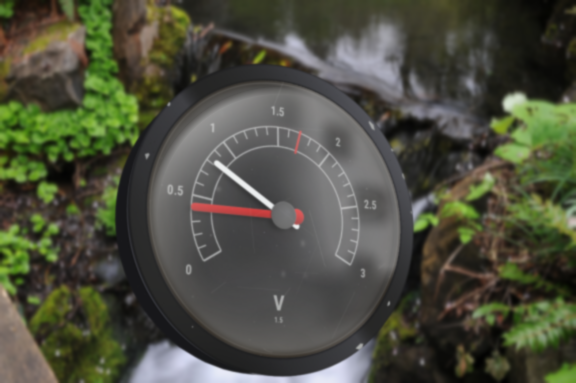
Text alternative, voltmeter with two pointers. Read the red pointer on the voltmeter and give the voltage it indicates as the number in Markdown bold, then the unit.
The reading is **0.4** V
